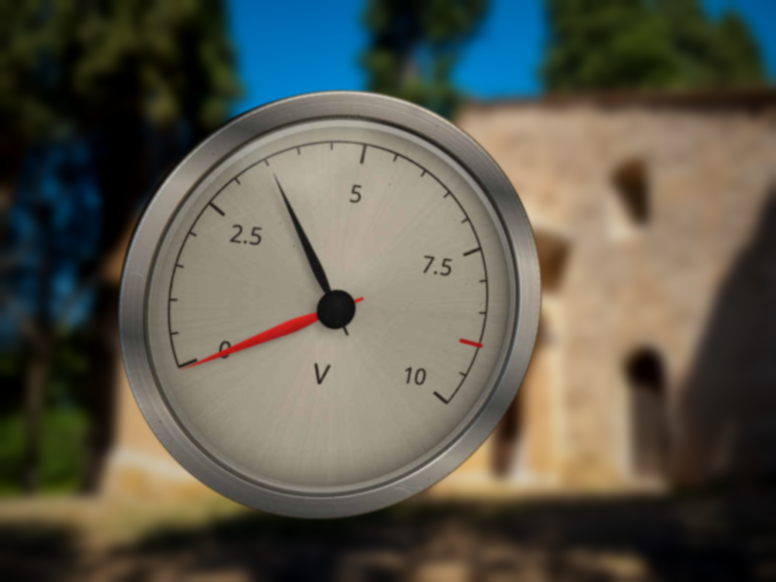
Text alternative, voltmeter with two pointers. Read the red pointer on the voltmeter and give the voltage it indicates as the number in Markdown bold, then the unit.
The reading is **0** V
